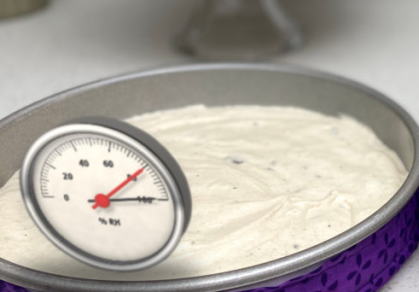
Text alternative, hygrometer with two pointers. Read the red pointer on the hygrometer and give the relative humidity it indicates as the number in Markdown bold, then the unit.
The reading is **80** %
